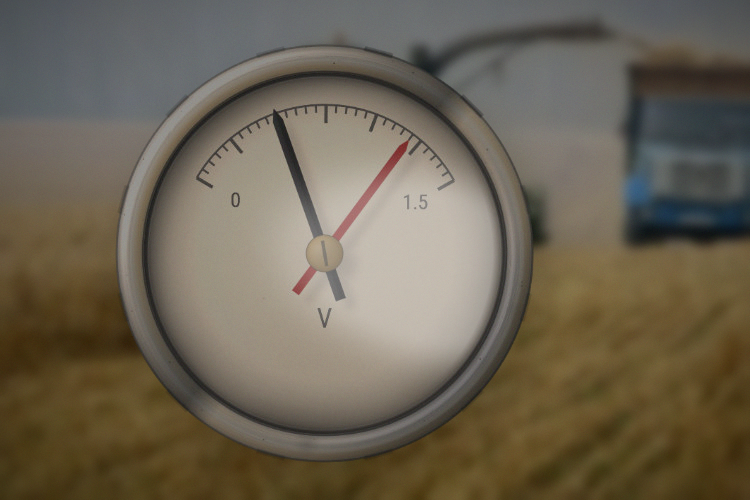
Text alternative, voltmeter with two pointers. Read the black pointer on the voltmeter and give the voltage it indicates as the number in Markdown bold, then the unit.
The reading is **0.5** V
